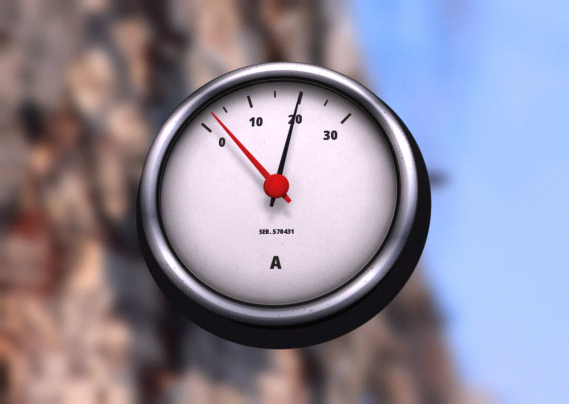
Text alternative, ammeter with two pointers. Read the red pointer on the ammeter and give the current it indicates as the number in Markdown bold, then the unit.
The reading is **2.5** A
